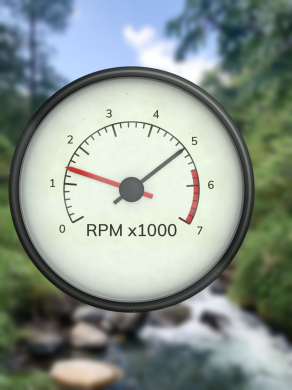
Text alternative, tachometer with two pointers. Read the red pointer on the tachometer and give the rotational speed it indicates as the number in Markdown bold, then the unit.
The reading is **1400** rpm
